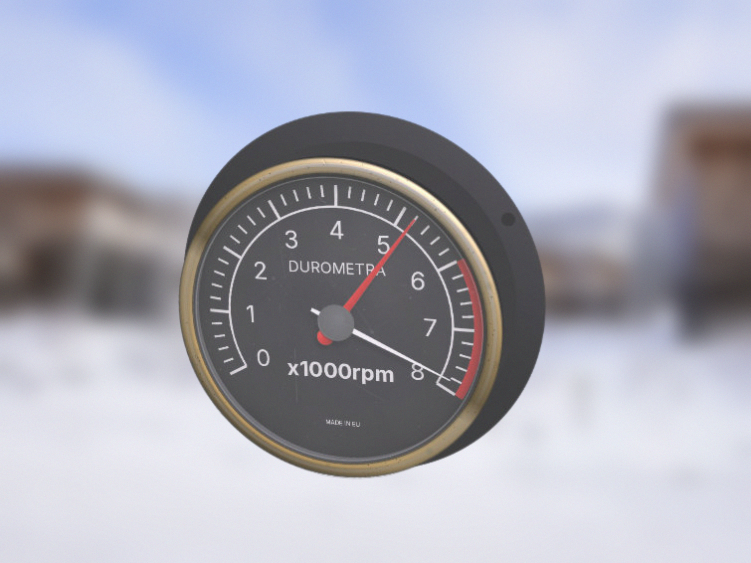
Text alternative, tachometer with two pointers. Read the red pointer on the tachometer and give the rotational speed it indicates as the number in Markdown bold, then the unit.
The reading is **5200** rpm
